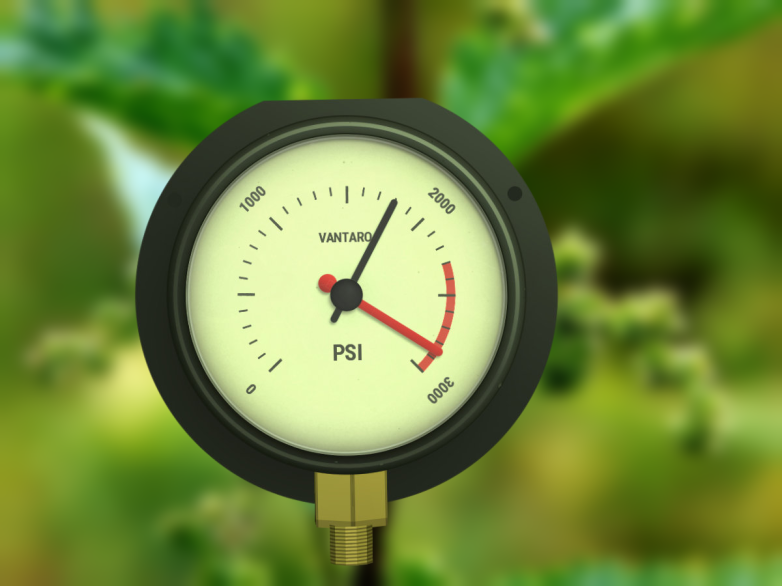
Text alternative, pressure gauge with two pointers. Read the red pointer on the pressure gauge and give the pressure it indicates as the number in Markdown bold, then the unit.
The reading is **2850** psi
